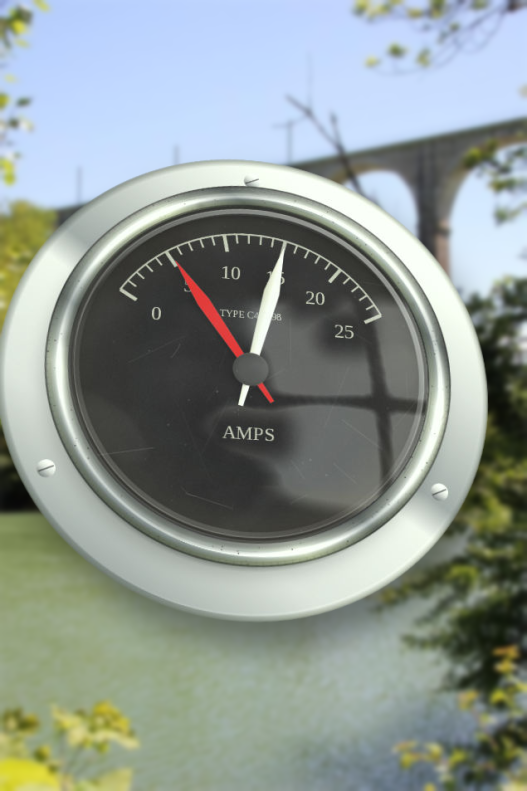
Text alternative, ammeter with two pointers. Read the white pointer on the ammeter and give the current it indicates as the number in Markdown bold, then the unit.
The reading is **15** A
